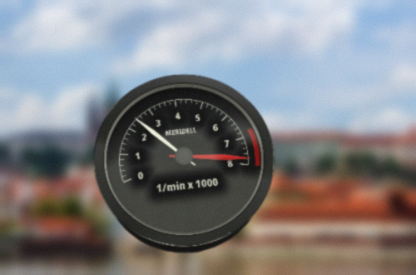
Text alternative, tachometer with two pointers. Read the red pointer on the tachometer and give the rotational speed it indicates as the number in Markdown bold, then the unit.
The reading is **7800** rpm
